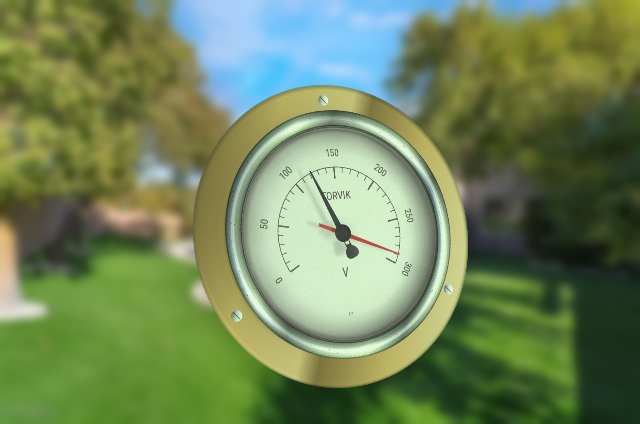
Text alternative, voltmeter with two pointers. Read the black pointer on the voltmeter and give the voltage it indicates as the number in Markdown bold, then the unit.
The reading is **120** V
